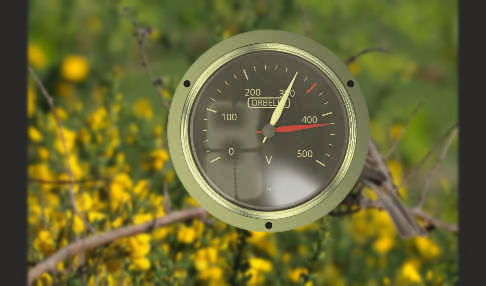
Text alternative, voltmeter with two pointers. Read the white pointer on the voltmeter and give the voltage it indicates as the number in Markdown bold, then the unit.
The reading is **300** V
